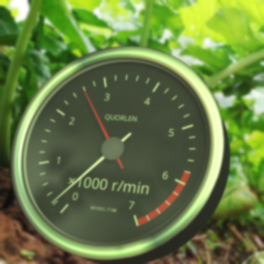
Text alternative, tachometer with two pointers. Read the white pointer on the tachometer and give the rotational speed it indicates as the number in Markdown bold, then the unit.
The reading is **200** rpm
